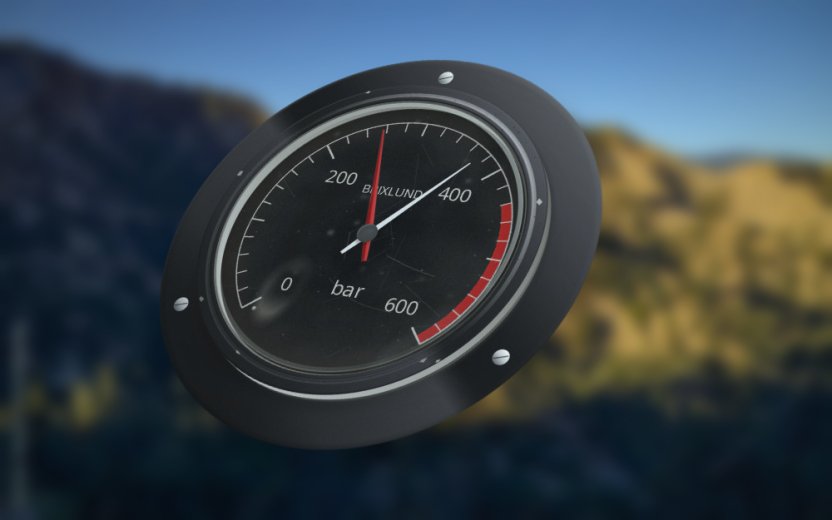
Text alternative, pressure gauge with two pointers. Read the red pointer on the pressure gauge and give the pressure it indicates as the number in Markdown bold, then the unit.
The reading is **260** bar
